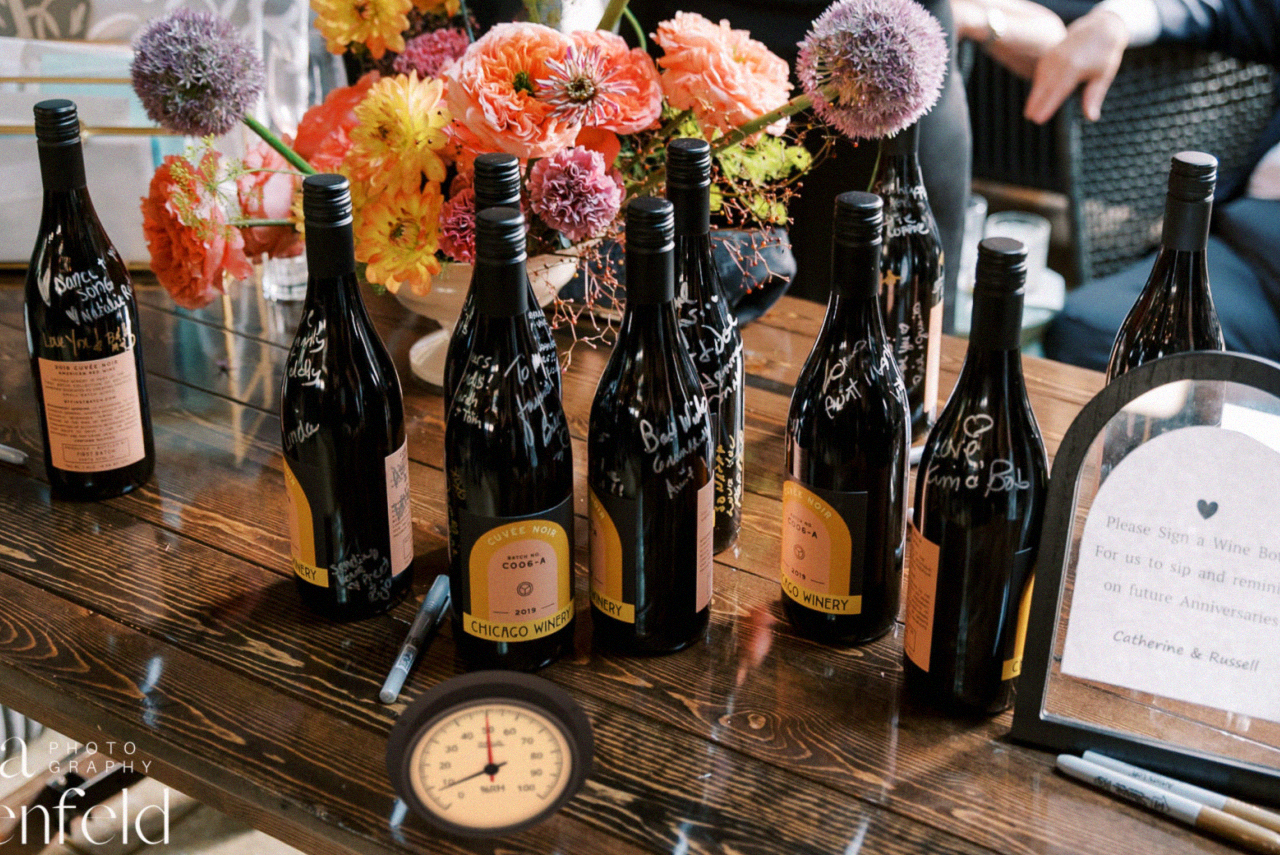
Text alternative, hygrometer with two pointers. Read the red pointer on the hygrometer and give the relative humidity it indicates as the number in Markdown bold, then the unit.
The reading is **50** %
